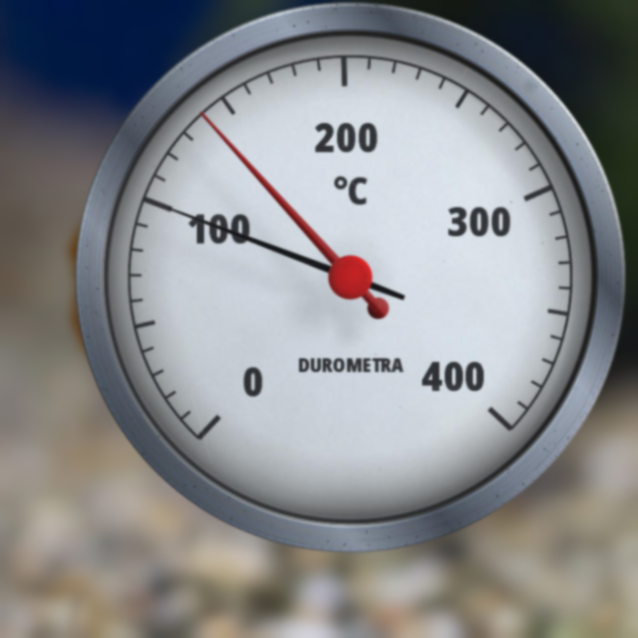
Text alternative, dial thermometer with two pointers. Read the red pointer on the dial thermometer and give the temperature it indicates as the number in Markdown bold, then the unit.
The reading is **140** °C
